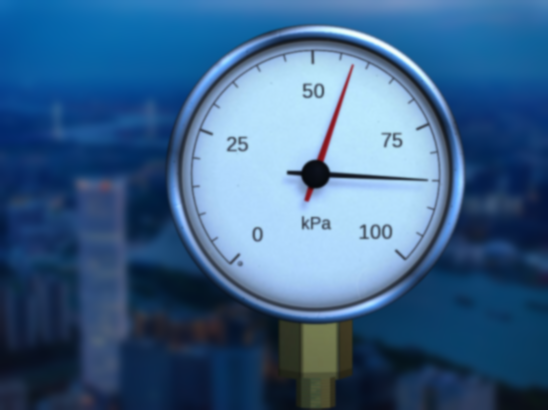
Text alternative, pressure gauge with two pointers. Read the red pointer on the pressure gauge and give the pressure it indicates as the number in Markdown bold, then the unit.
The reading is **57.5** kPa
